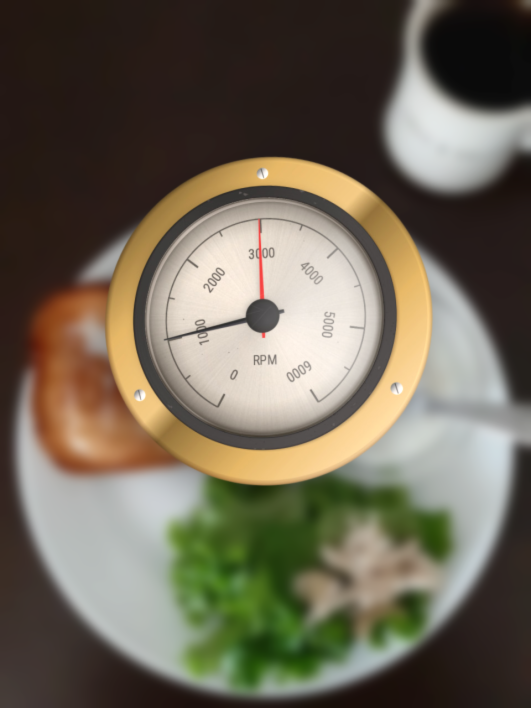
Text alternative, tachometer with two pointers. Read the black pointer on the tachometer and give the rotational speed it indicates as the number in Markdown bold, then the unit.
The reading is **1000** rpm
